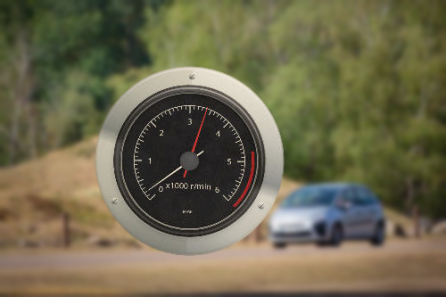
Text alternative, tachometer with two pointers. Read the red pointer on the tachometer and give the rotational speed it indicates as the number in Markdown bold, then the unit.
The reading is **3400** rpm
